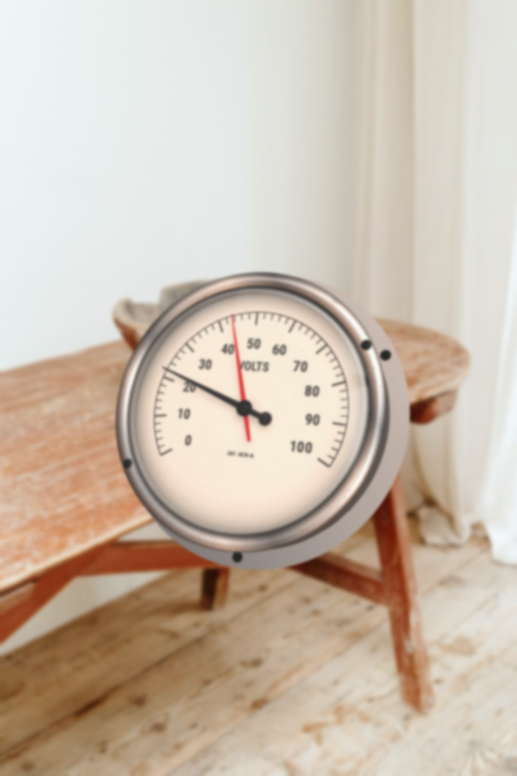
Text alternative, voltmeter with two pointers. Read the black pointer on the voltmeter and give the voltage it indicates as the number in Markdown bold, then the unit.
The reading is **22** V
